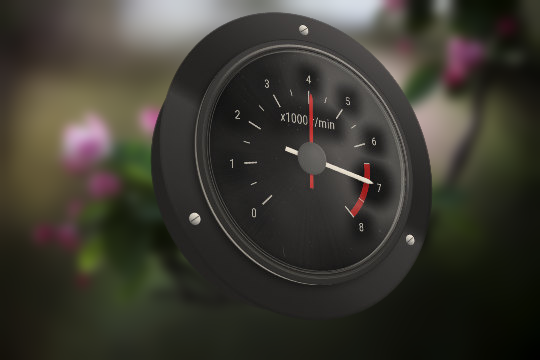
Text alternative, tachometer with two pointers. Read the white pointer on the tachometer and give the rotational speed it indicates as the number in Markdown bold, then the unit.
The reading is **7000** rpm
